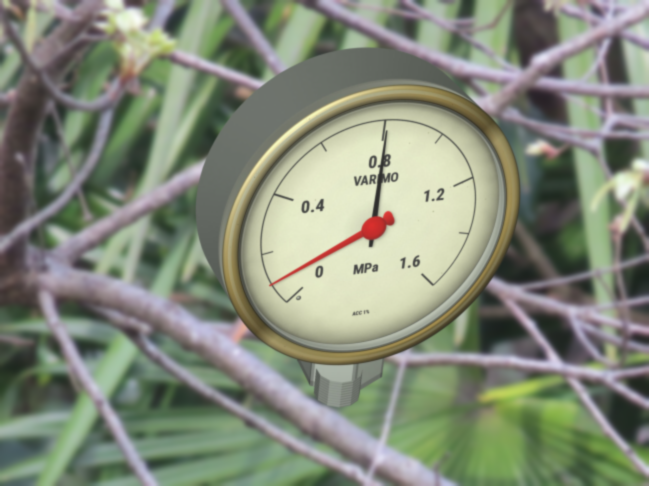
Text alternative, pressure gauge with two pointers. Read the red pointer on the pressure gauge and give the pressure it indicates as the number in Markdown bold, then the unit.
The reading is **0.1** MPa
